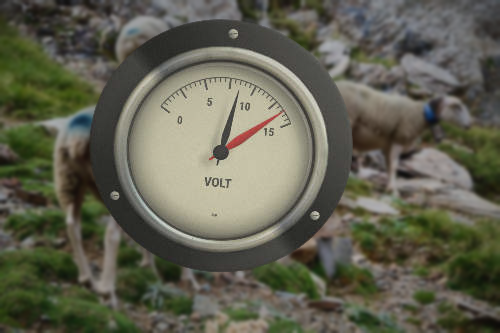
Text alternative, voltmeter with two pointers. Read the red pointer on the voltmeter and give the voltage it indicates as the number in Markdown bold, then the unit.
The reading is **13.5** V
